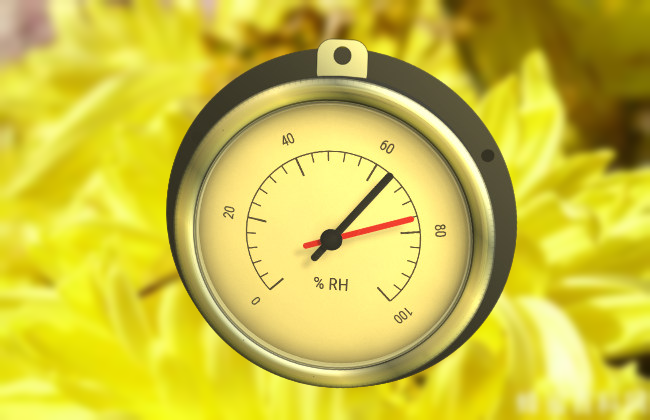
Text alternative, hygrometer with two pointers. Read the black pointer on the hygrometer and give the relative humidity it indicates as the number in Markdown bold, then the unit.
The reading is **64** %
